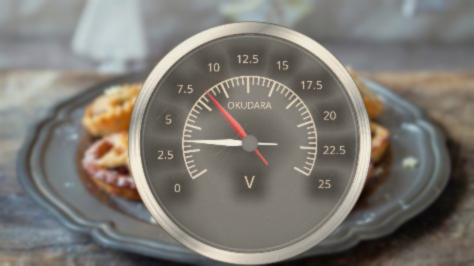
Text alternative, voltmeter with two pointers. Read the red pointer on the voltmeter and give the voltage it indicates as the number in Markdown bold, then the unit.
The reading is **8.5** V
